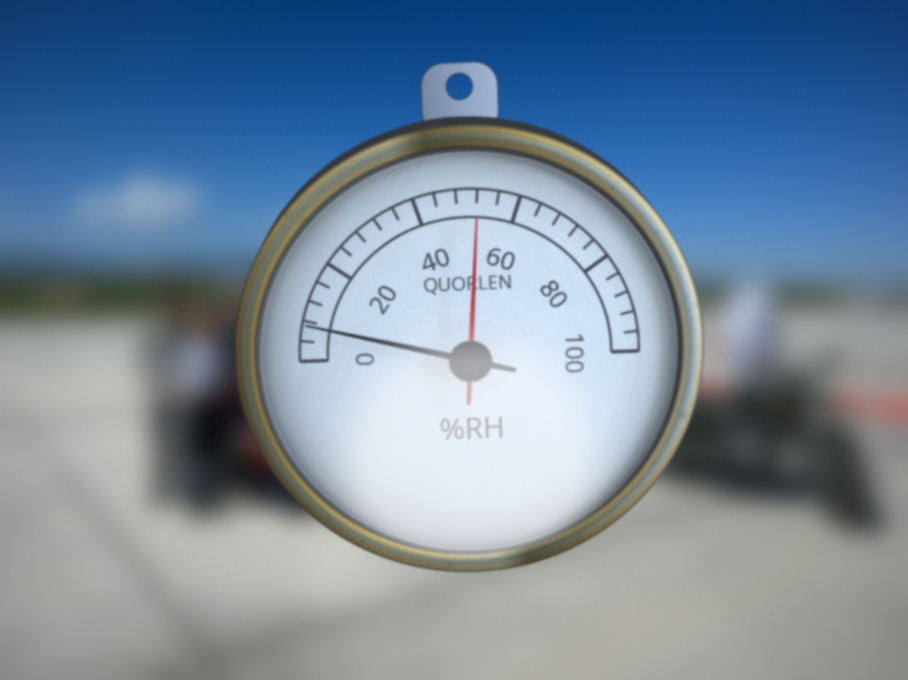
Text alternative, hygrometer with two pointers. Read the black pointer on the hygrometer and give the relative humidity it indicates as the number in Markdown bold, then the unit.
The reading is **8** %
